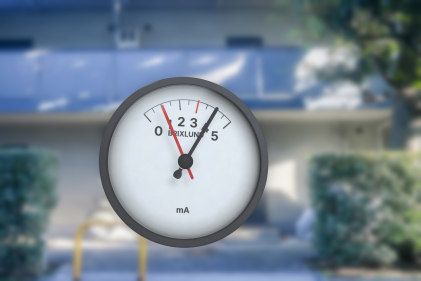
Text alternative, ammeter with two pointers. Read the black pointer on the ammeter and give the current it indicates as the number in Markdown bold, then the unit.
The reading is **4** mA
